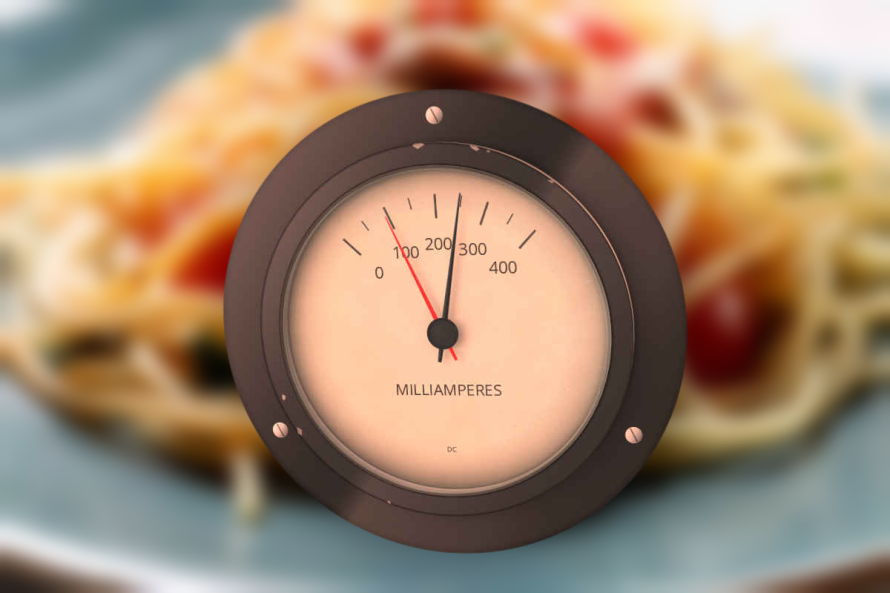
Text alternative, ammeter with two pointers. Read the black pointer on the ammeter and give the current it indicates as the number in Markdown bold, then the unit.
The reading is **250** mA
